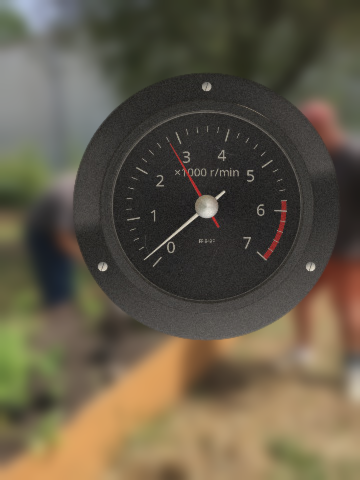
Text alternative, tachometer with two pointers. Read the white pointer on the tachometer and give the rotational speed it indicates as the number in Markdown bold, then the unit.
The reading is **200** rpm
